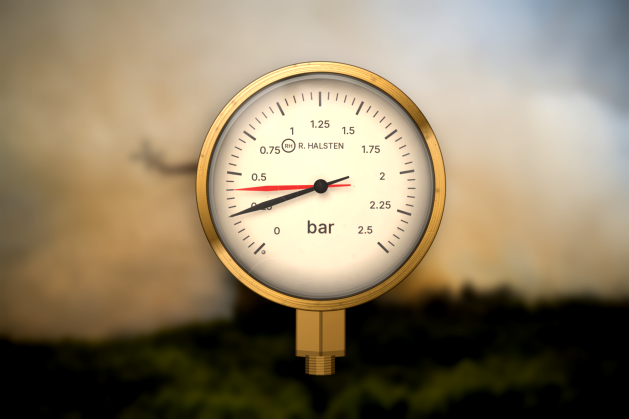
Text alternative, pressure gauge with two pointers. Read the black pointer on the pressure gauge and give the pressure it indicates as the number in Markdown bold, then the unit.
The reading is **0.25** bar
